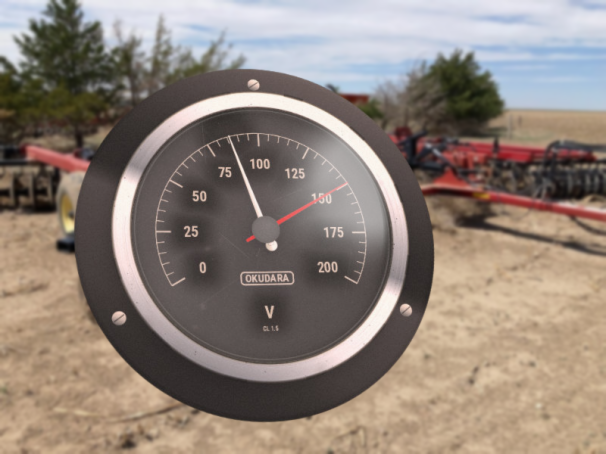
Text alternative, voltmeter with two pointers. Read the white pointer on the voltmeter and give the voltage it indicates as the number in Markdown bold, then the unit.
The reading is **85** V
